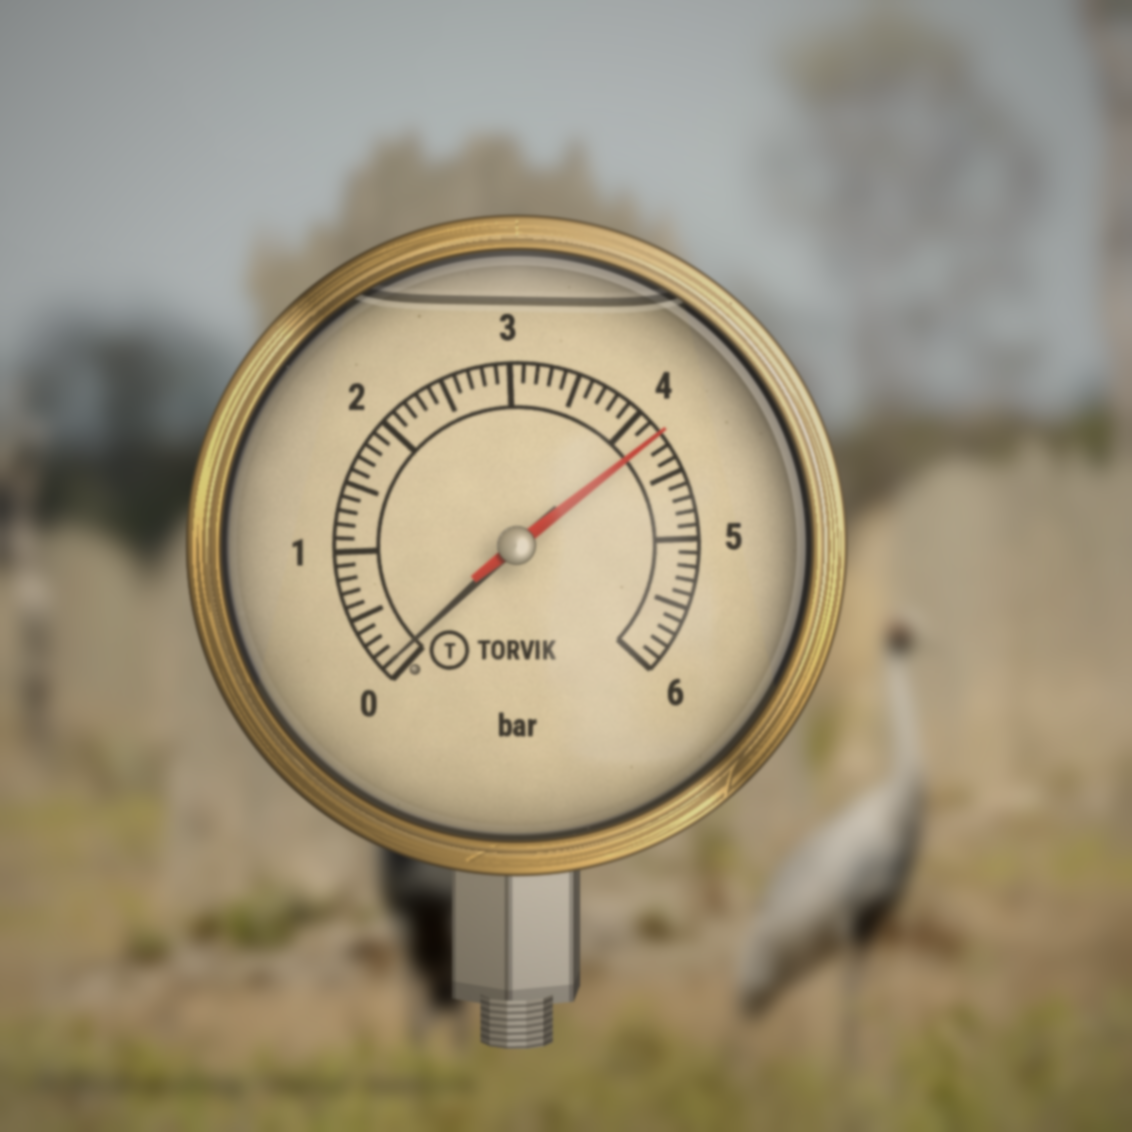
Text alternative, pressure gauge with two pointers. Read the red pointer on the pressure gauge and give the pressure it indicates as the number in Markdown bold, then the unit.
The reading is **4.2** bar
